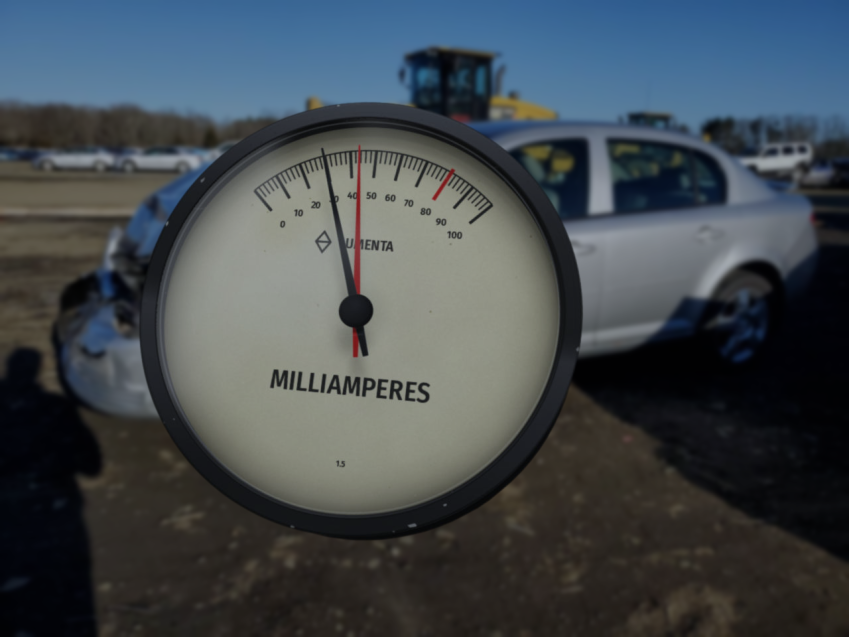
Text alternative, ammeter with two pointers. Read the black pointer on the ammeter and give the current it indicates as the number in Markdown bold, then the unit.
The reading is **30** mA
